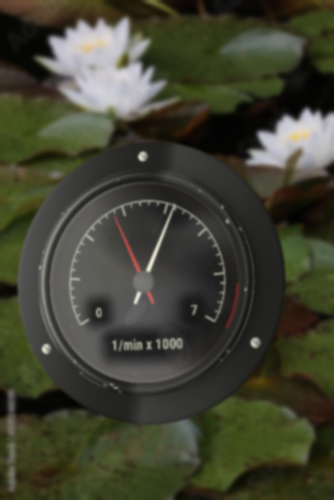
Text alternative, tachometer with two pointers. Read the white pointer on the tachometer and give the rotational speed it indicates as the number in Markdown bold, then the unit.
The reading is **4200** rpm
